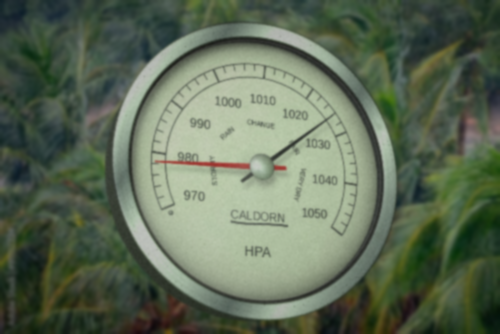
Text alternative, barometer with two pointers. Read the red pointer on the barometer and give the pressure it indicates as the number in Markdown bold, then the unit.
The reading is **978** hPa
